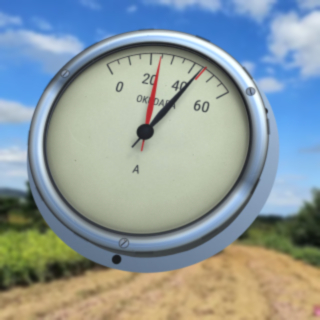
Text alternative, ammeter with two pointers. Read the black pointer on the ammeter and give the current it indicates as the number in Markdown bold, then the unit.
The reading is **45** A
